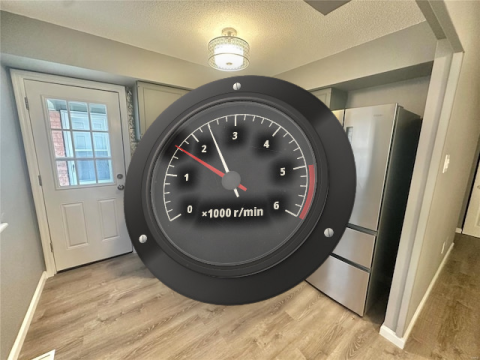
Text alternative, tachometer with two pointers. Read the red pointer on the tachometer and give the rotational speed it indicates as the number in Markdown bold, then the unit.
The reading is **1600** rpm
